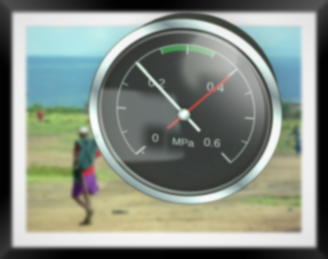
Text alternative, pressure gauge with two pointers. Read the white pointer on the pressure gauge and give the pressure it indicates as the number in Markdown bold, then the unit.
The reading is **0.2** MPa
